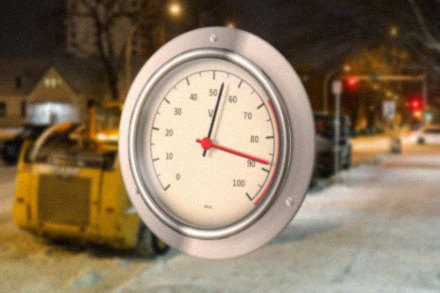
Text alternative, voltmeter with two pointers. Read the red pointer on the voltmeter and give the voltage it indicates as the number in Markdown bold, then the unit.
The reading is **87.5** V
